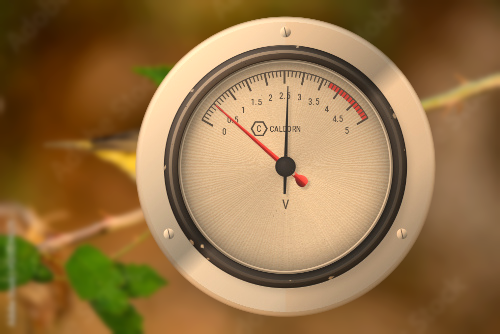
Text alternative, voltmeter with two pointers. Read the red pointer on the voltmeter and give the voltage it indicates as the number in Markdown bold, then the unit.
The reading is **0.5** V
